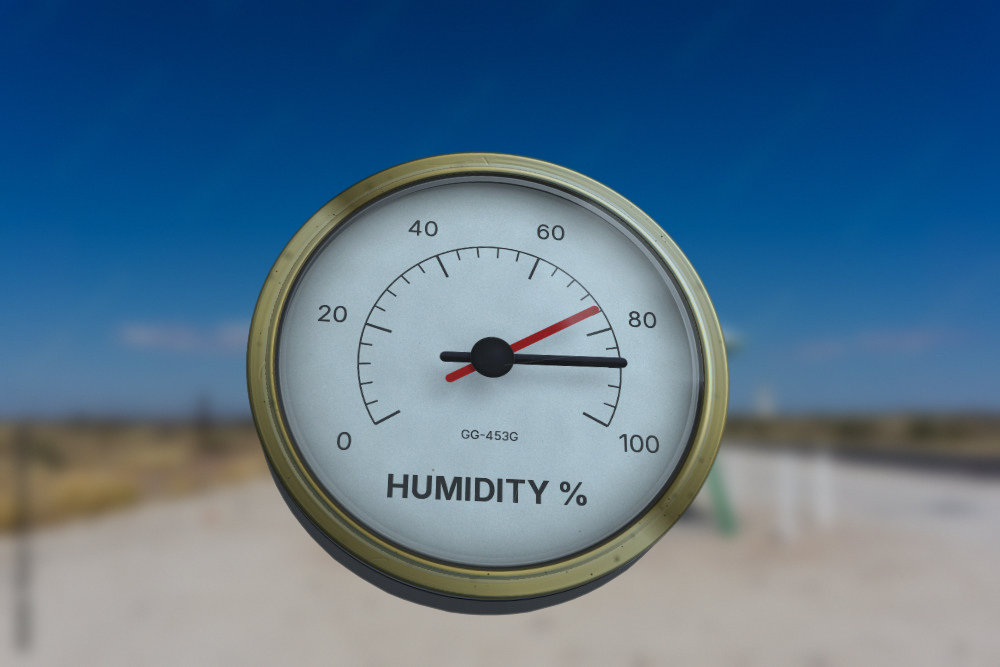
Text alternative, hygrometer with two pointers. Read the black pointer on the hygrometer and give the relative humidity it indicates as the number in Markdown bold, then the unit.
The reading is **88** %
